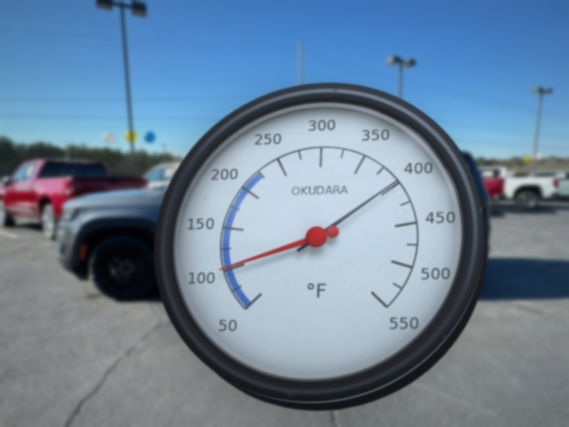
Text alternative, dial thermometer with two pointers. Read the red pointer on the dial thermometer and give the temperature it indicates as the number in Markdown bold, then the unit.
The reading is **100** °F
